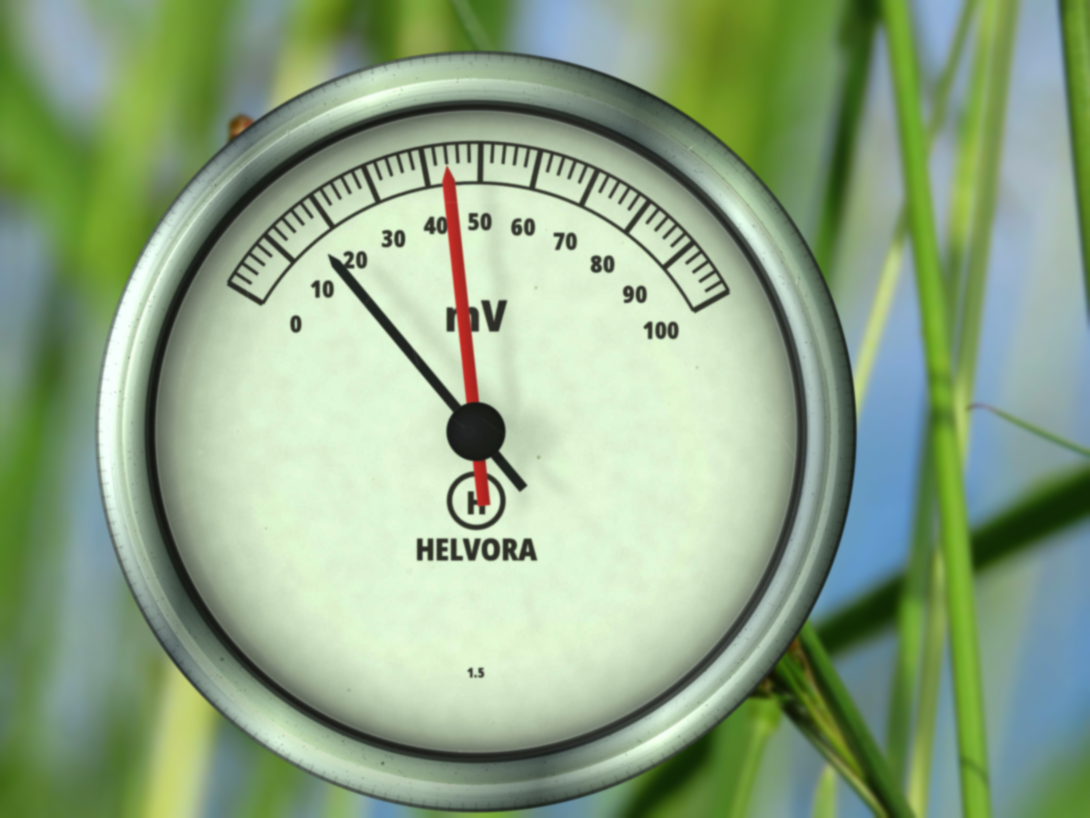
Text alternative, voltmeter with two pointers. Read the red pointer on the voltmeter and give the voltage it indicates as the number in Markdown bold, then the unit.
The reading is **44** mV
